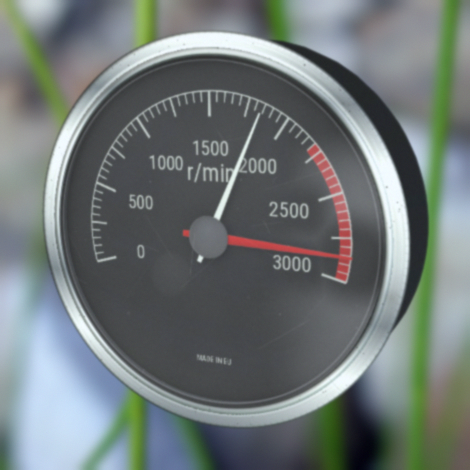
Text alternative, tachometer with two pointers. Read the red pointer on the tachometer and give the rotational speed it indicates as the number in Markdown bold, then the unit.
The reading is **2850** rpm
